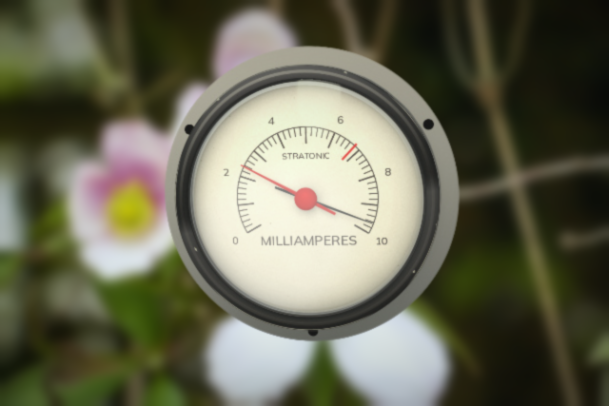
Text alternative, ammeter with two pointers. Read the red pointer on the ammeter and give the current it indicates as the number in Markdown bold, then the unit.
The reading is **2.4** mA
